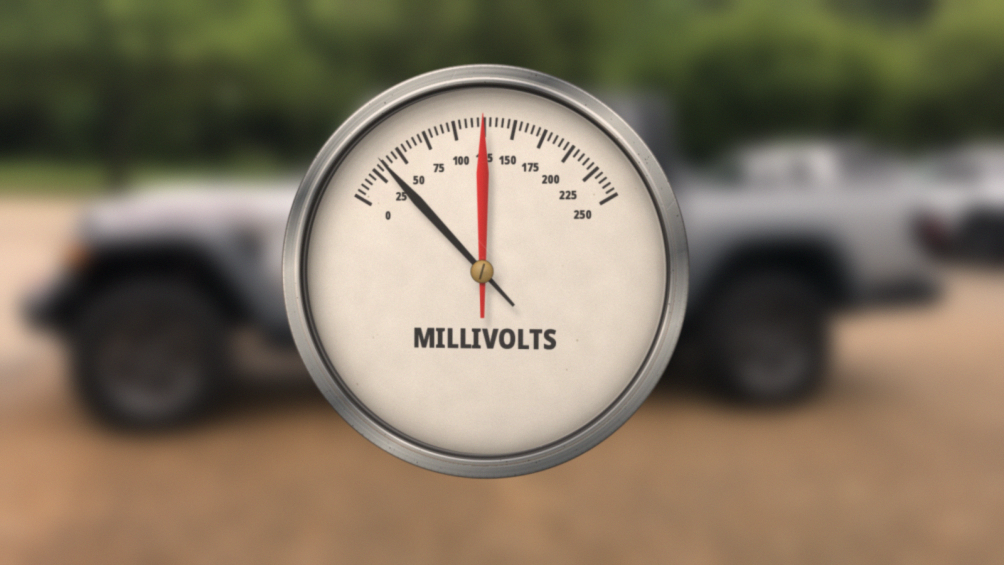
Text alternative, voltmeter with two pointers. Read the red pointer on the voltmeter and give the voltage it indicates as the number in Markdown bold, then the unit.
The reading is **125** mV
